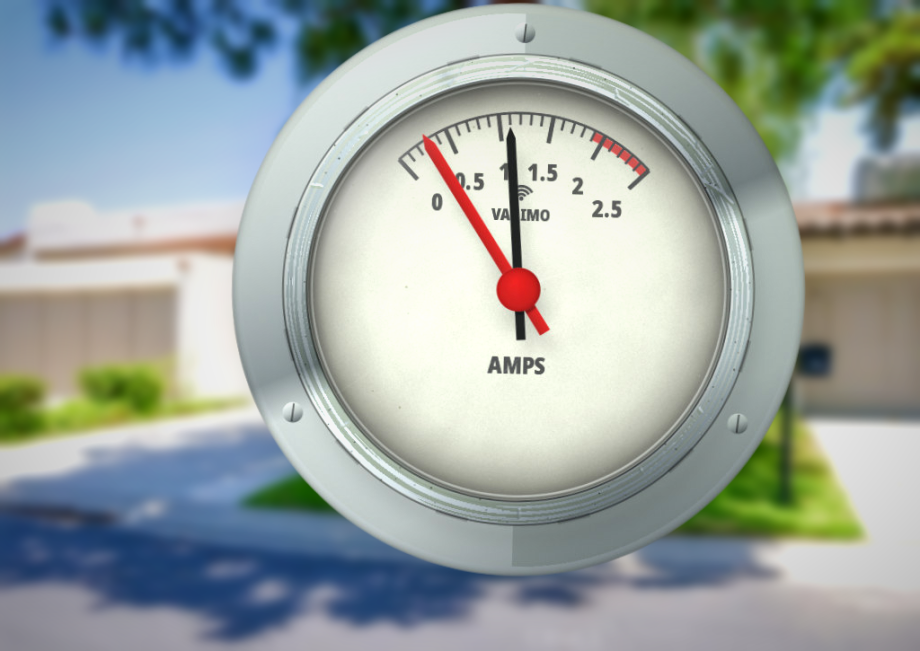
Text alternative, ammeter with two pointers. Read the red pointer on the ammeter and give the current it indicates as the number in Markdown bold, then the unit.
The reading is **0.3** A
